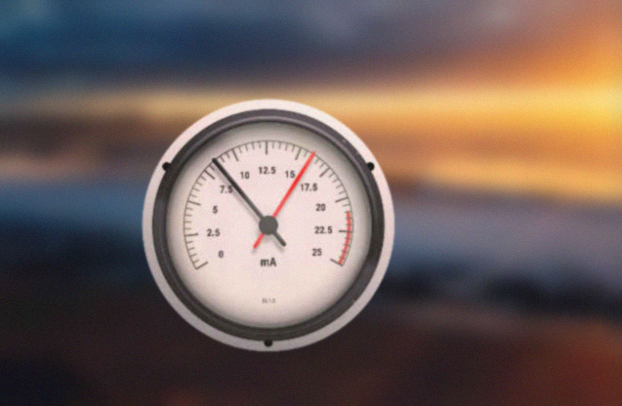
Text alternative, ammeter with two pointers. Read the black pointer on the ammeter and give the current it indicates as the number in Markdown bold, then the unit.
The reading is **8.5** mA
